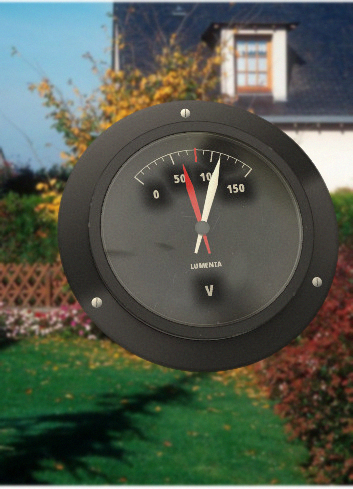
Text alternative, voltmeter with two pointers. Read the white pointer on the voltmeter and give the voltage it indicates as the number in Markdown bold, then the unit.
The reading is **110** V
